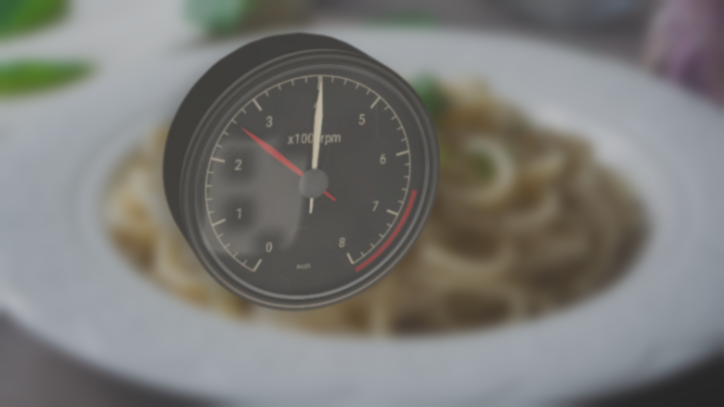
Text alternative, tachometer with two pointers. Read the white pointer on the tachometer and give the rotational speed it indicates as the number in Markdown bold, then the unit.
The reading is **4000** rpm
